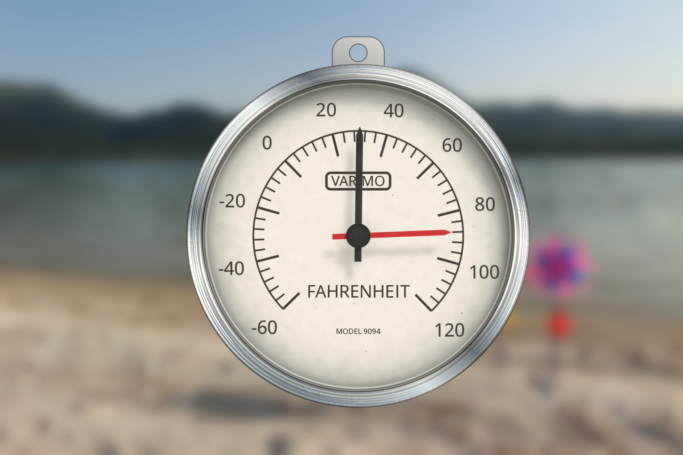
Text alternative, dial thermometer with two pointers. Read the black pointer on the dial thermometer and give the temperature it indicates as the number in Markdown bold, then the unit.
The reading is **30** °F
